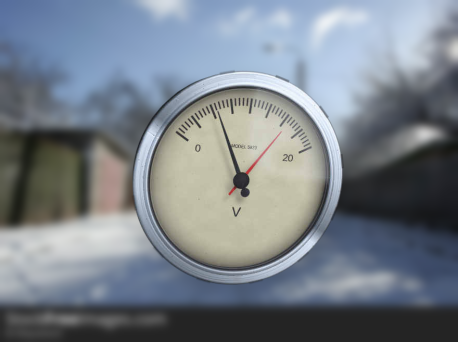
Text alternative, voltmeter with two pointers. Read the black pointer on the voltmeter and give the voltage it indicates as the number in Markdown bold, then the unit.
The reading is **5.5** V
